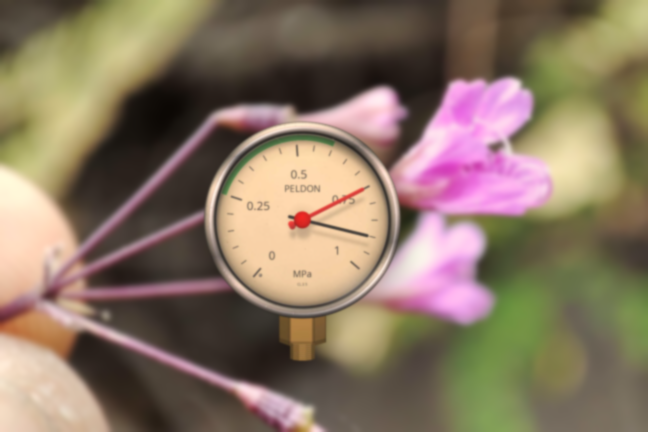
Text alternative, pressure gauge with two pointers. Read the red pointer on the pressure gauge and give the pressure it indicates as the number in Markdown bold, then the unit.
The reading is **0.75** MPa
